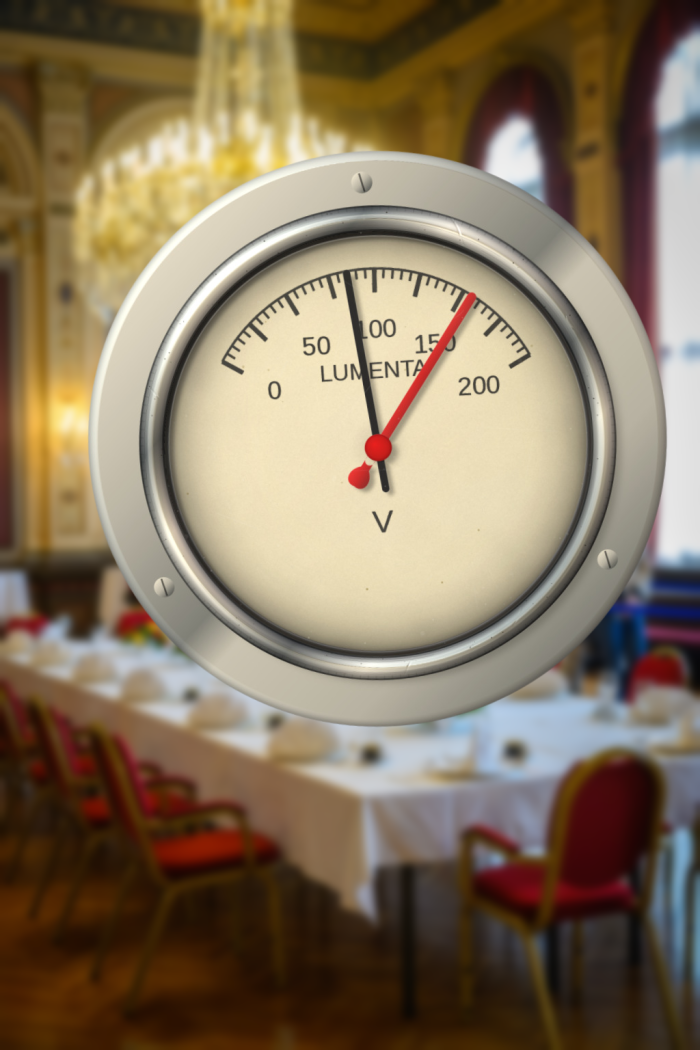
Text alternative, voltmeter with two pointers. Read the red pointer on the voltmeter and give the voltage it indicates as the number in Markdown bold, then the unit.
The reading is **155** V
